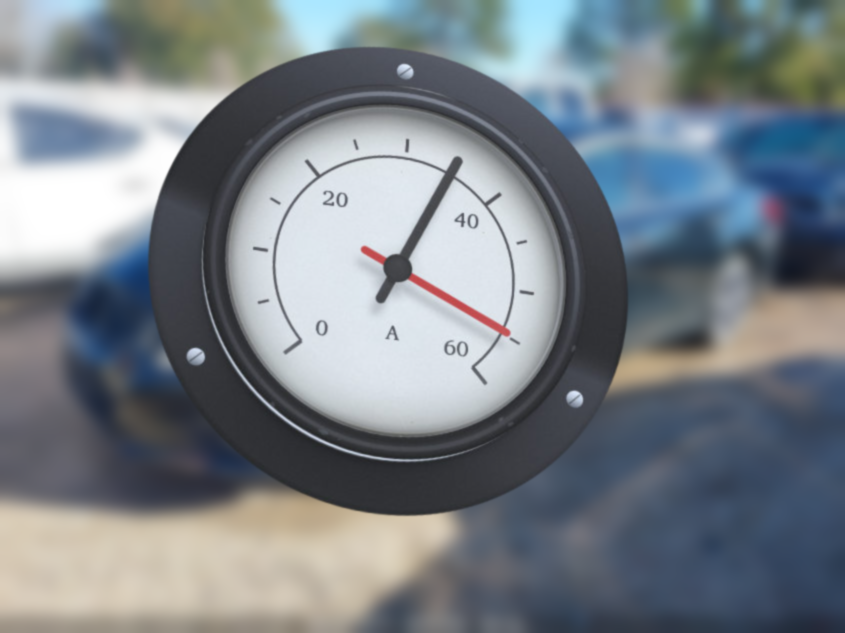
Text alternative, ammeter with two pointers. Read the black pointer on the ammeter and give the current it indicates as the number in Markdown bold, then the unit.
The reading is **35** A
